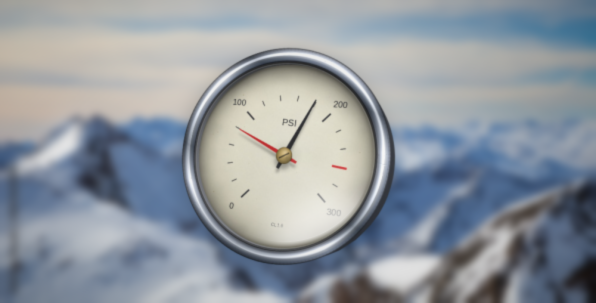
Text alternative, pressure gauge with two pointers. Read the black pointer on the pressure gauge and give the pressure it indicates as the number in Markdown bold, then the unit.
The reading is **180** psi
